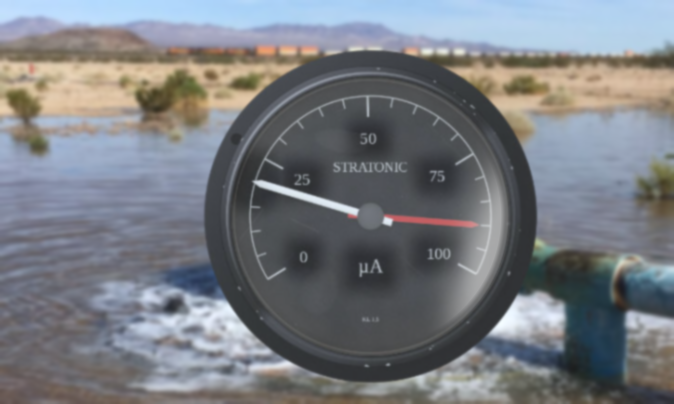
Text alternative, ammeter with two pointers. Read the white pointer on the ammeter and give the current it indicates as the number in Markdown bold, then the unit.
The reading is **20** µA
